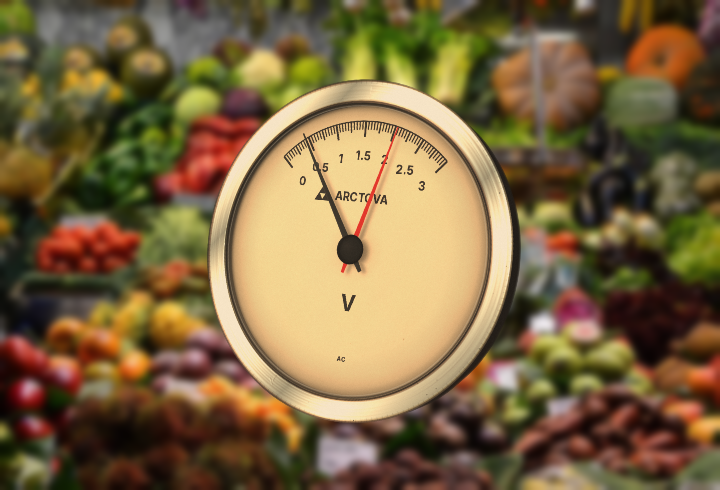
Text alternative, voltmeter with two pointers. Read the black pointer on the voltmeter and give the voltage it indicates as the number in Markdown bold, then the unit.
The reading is **0.5** V
